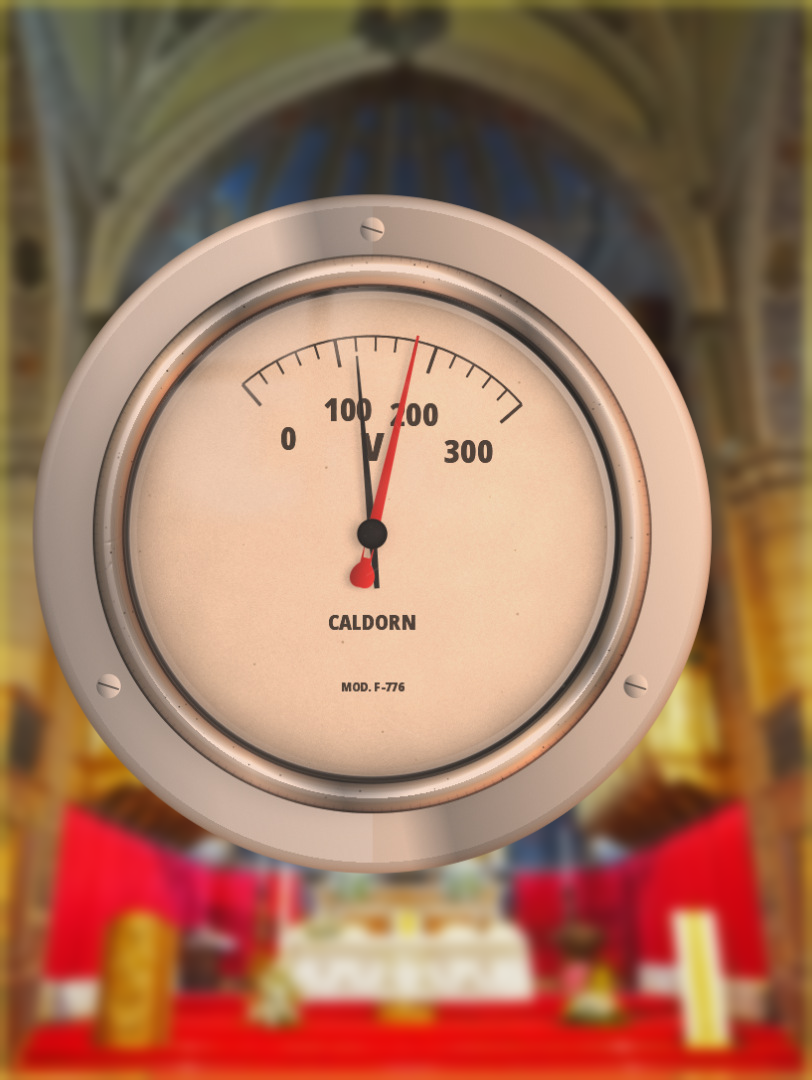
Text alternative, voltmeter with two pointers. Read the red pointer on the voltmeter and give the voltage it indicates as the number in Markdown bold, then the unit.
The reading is **180** V
